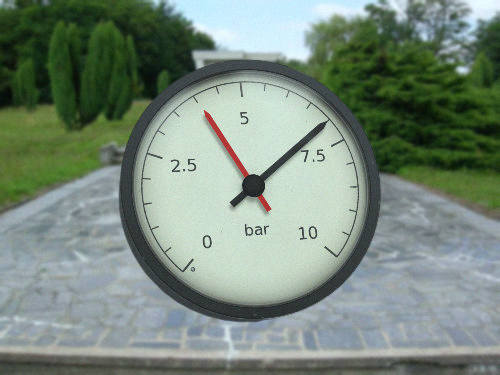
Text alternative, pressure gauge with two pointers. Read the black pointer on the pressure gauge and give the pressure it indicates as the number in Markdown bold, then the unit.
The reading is **7** bar
